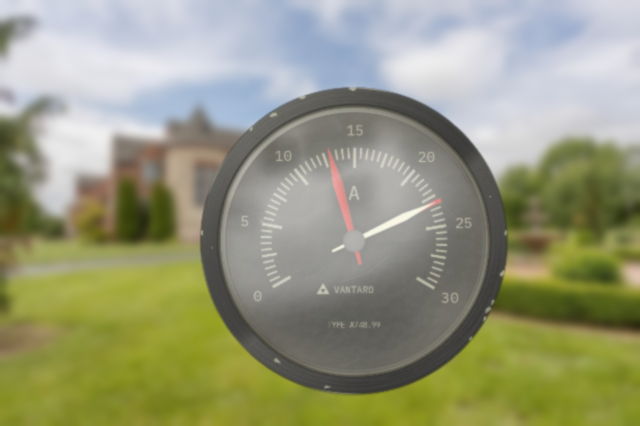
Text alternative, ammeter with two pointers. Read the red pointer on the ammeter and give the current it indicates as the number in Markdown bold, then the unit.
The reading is **13** A
